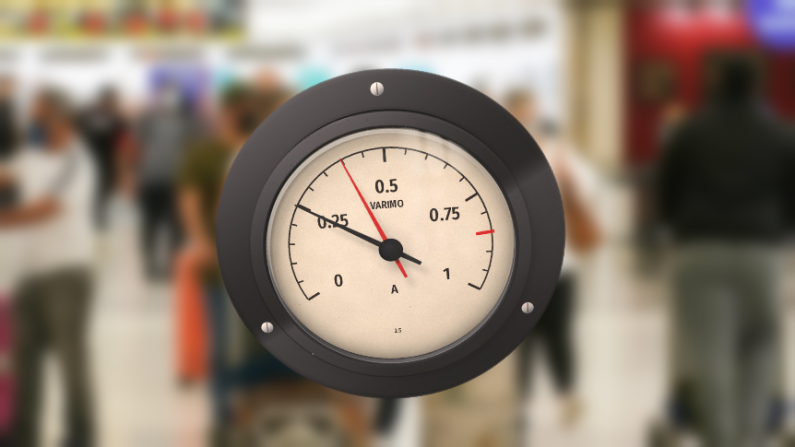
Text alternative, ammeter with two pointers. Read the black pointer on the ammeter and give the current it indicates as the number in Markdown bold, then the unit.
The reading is **0.25** A
